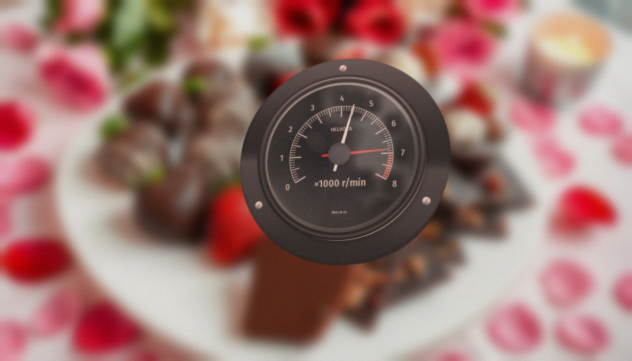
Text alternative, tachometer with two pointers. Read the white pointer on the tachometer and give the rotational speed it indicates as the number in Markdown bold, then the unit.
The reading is **4500** rpm
